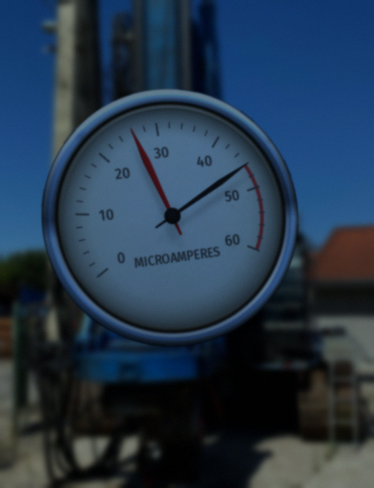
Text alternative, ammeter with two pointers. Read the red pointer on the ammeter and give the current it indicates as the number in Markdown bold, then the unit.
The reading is **26** µA
